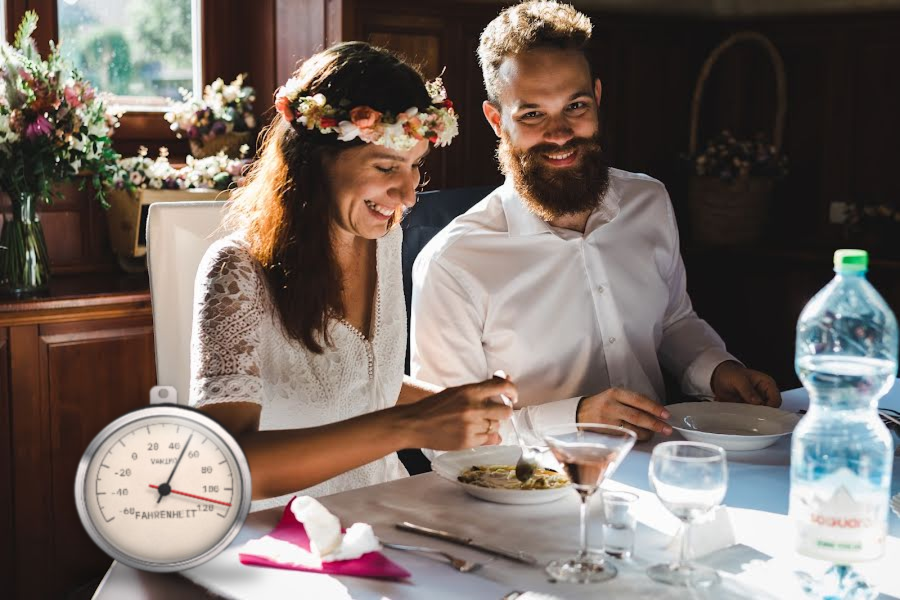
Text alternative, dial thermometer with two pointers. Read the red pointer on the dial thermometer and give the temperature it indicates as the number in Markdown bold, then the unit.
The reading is **110** °F
